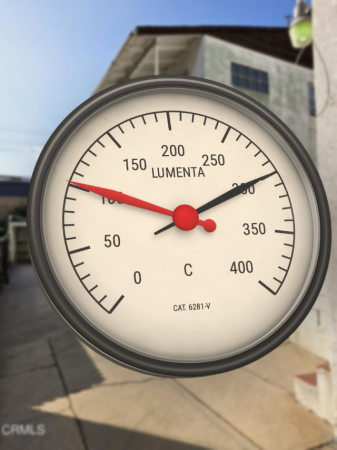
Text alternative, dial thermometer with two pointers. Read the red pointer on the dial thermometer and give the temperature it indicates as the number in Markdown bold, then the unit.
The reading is **100** °C
